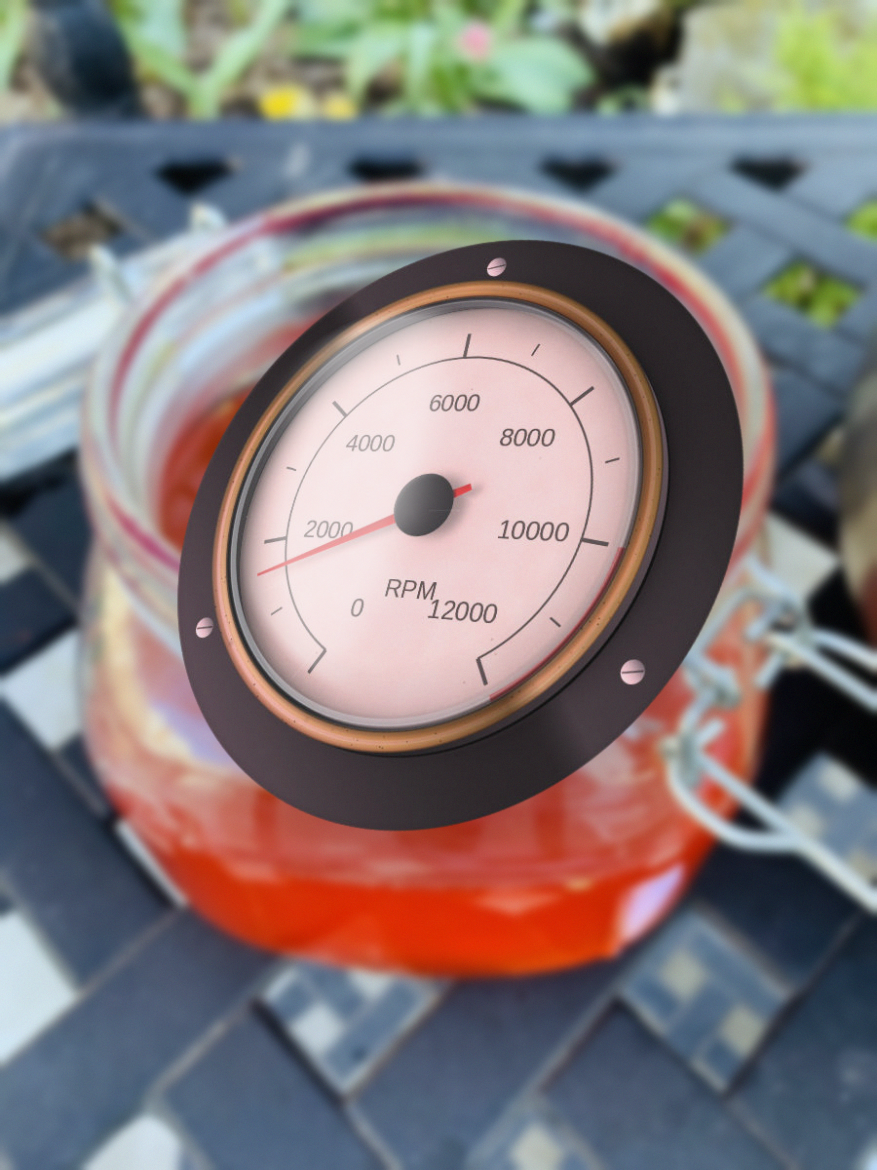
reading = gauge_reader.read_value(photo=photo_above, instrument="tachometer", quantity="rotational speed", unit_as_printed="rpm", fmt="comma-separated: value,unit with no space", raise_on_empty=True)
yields 1500,rpm
